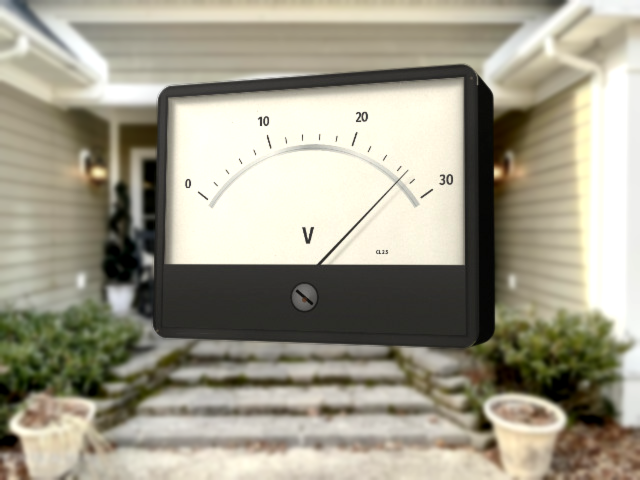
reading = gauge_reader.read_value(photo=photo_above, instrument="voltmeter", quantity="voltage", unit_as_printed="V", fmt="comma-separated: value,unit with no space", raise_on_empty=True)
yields 27,V
